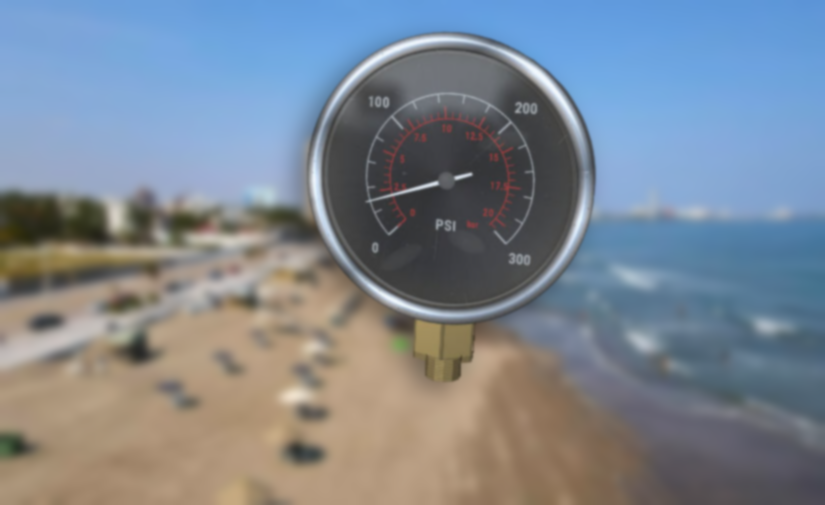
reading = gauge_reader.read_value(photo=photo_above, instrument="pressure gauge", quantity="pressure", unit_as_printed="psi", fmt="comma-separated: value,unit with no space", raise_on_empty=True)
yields 30,psi
